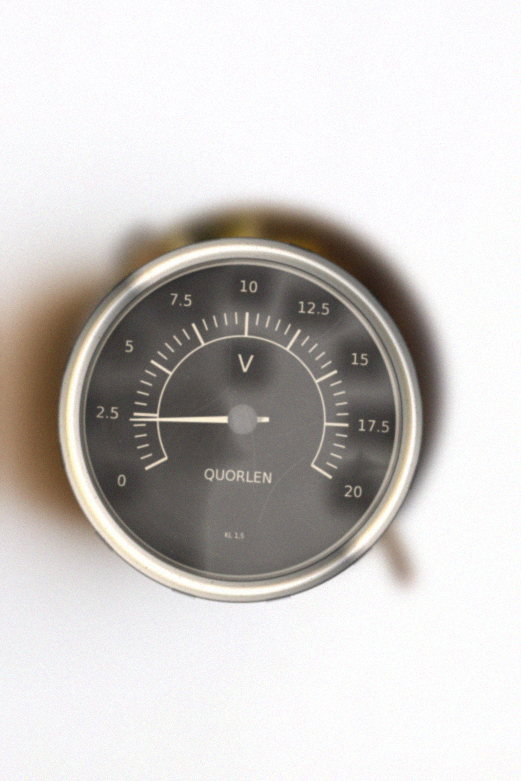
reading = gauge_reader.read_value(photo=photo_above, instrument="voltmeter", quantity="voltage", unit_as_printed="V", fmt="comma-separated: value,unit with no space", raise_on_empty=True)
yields 2.25,V
